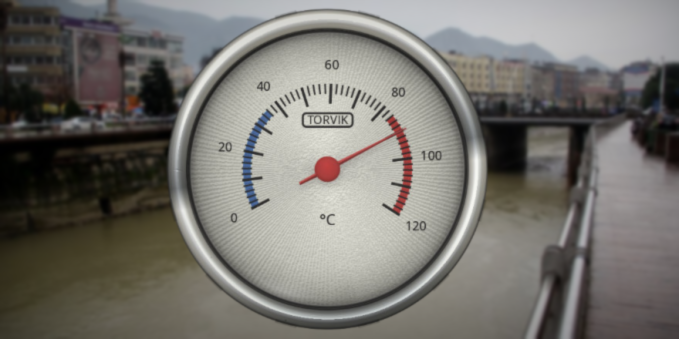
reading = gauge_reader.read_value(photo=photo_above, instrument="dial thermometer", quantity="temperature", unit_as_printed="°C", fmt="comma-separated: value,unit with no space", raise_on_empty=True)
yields 90,°C
